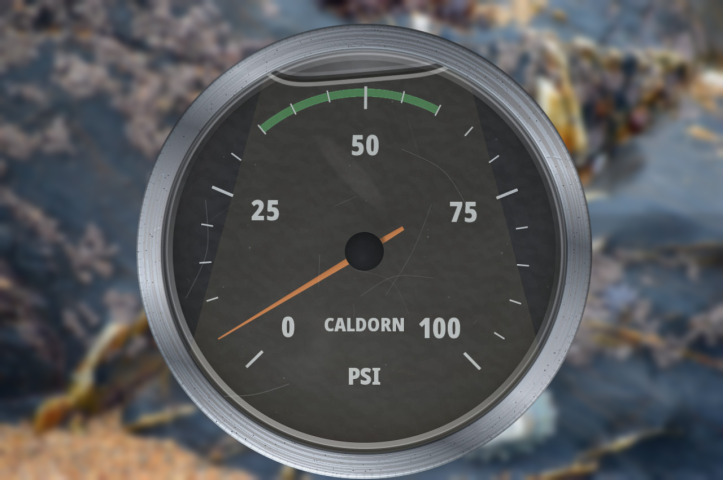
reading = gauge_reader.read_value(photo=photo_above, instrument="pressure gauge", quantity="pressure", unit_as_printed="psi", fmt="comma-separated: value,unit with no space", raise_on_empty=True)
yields 5,psi
